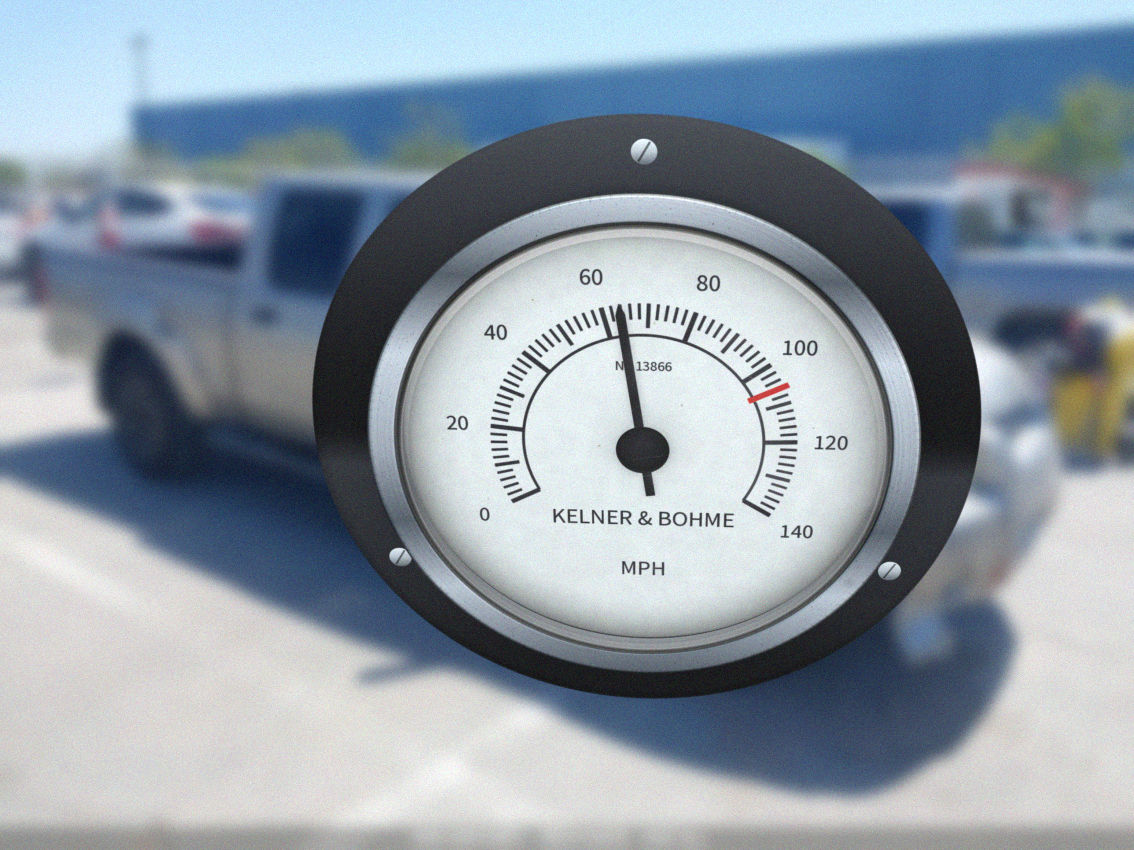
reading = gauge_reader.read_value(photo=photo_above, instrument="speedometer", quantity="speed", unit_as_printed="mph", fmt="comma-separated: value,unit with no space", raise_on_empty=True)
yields 64,mph
